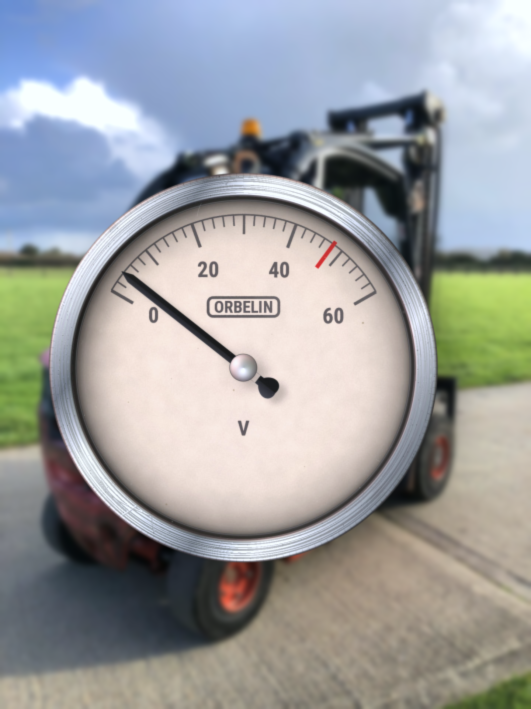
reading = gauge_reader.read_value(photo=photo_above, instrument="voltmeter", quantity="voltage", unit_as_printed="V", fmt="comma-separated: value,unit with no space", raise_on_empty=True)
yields 4,V
